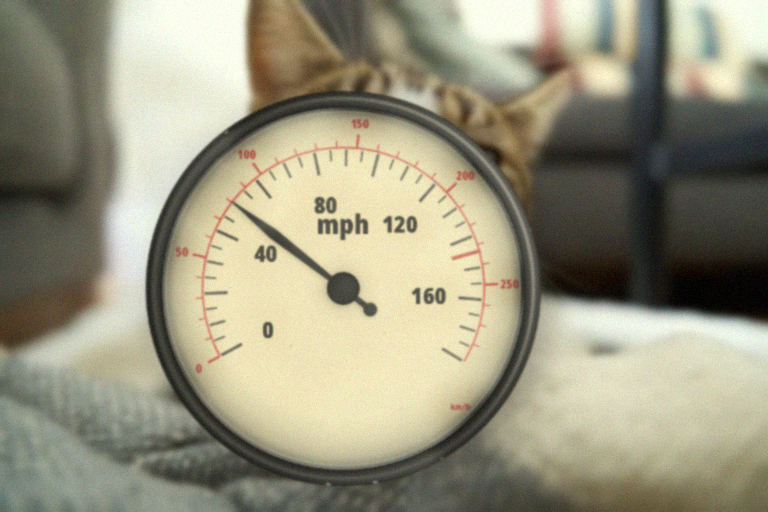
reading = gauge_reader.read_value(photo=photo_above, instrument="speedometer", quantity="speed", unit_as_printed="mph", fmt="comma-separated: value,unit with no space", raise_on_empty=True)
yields 50,mph
